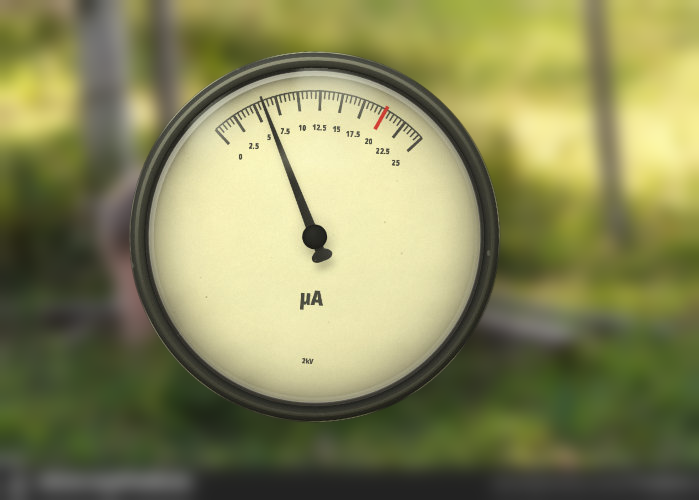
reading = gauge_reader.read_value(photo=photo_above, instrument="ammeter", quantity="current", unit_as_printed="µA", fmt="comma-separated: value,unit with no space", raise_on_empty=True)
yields 6,µA
